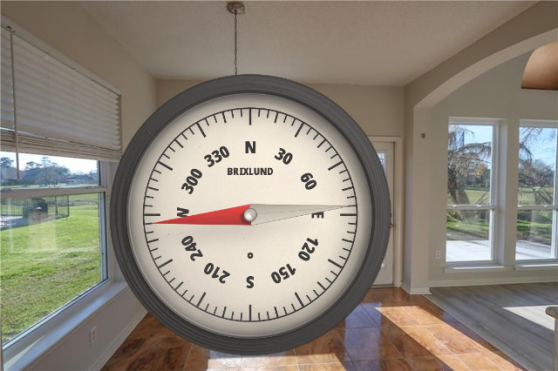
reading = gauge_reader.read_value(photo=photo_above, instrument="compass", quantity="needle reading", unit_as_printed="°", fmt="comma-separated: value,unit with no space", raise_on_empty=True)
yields 265,°
